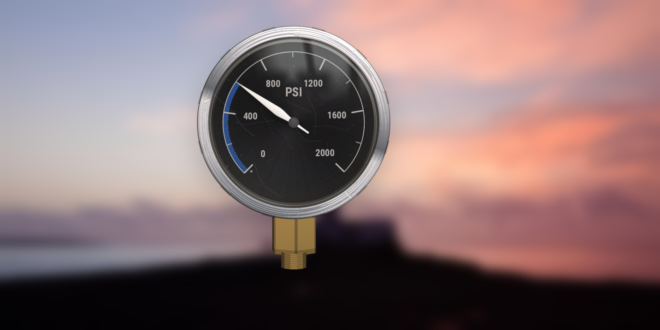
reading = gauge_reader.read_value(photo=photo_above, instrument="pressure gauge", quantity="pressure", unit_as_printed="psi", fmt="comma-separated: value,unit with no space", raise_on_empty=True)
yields 600,psi
